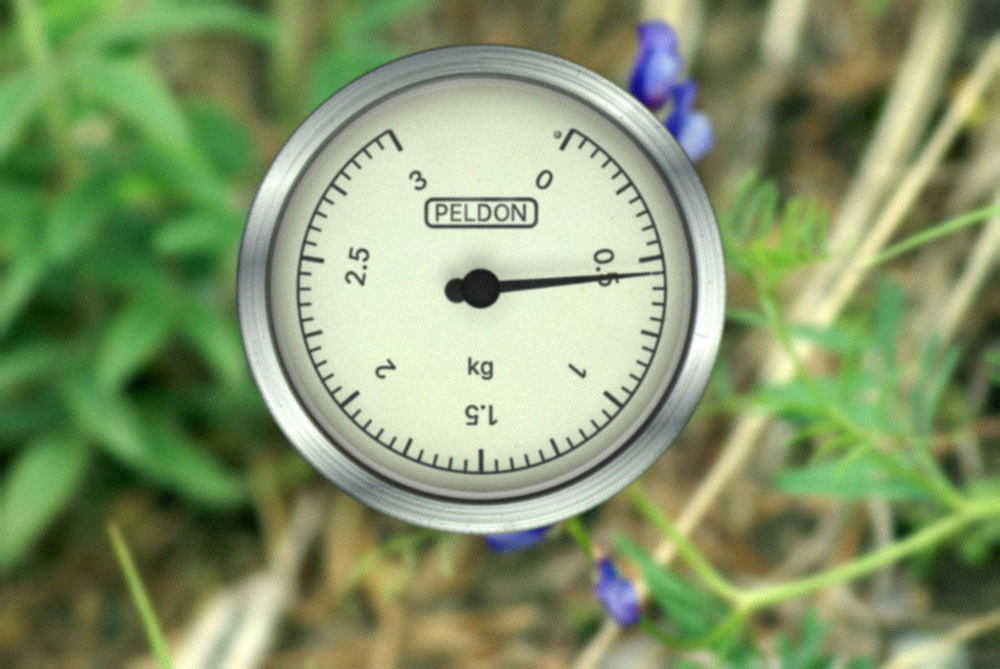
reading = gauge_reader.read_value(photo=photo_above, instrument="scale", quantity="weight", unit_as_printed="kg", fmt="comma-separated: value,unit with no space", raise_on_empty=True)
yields 0.55,kg
